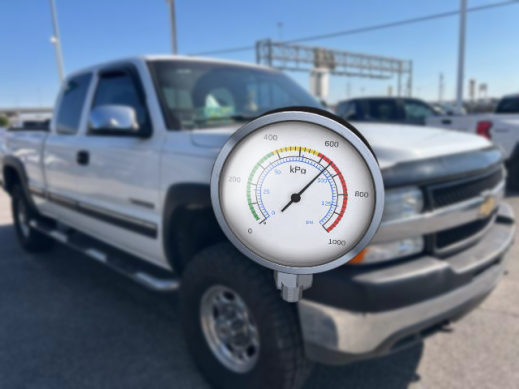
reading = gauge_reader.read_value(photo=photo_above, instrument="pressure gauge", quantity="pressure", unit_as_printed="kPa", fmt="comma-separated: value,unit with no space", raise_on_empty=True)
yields 640,kPa
